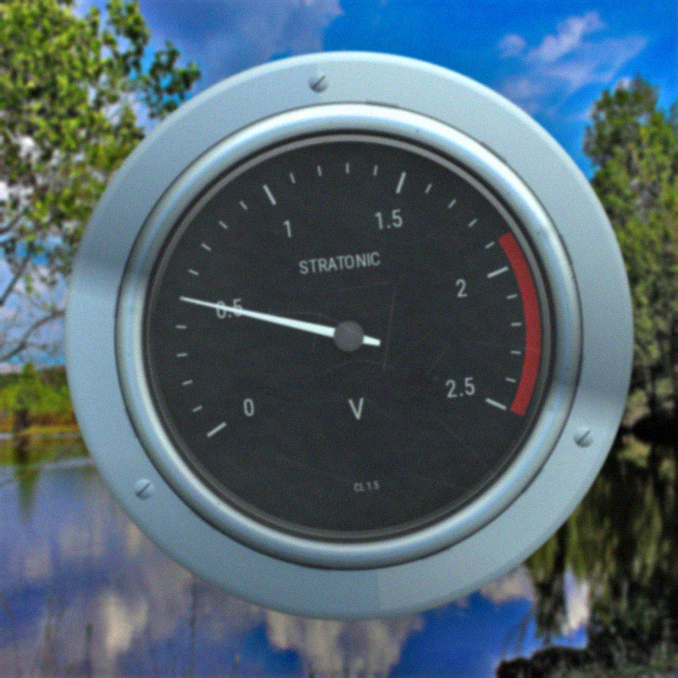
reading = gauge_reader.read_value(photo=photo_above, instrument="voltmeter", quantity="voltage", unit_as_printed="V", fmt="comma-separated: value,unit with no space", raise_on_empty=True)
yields 0.5,V
